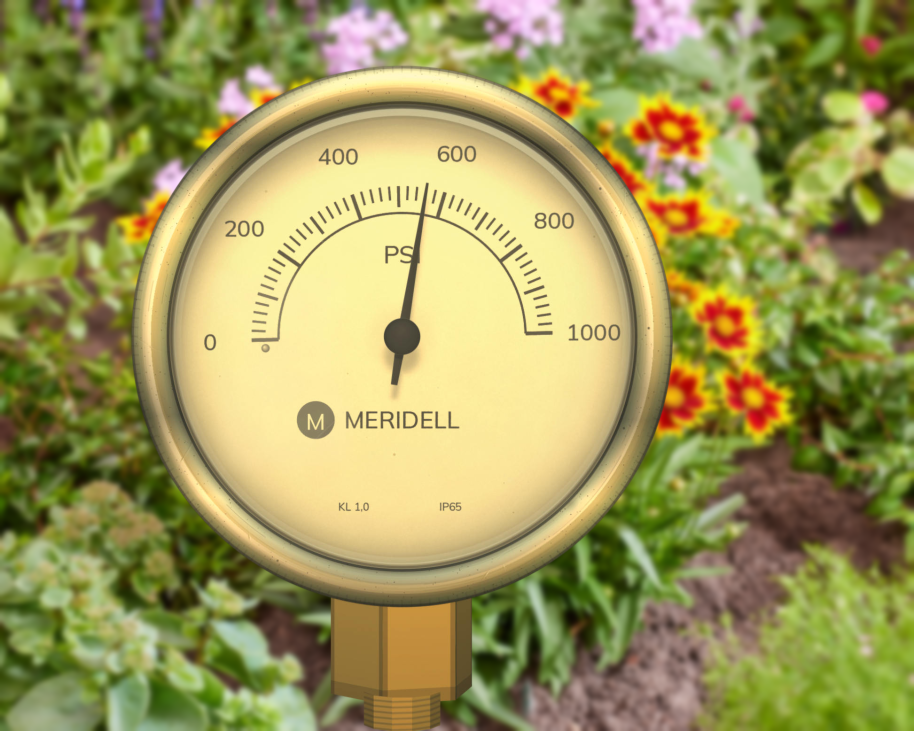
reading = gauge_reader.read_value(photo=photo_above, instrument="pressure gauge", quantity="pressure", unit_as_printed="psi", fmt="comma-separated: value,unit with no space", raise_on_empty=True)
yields 560,psi
